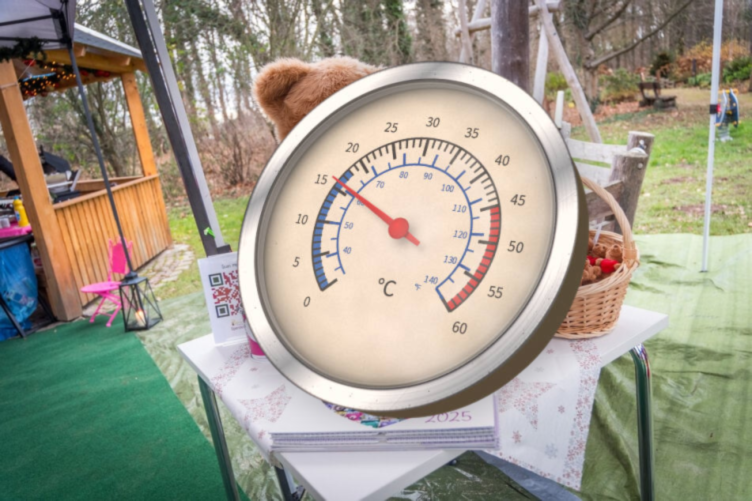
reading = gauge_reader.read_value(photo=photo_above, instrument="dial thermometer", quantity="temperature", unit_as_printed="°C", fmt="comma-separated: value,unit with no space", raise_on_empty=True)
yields 16,°C
